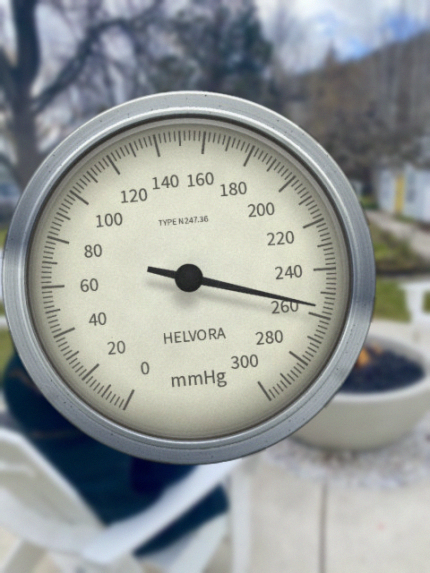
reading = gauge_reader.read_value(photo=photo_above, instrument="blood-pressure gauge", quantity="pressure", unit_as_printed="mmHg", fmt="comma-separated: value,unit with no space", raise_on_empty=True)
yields 256,mmHg
